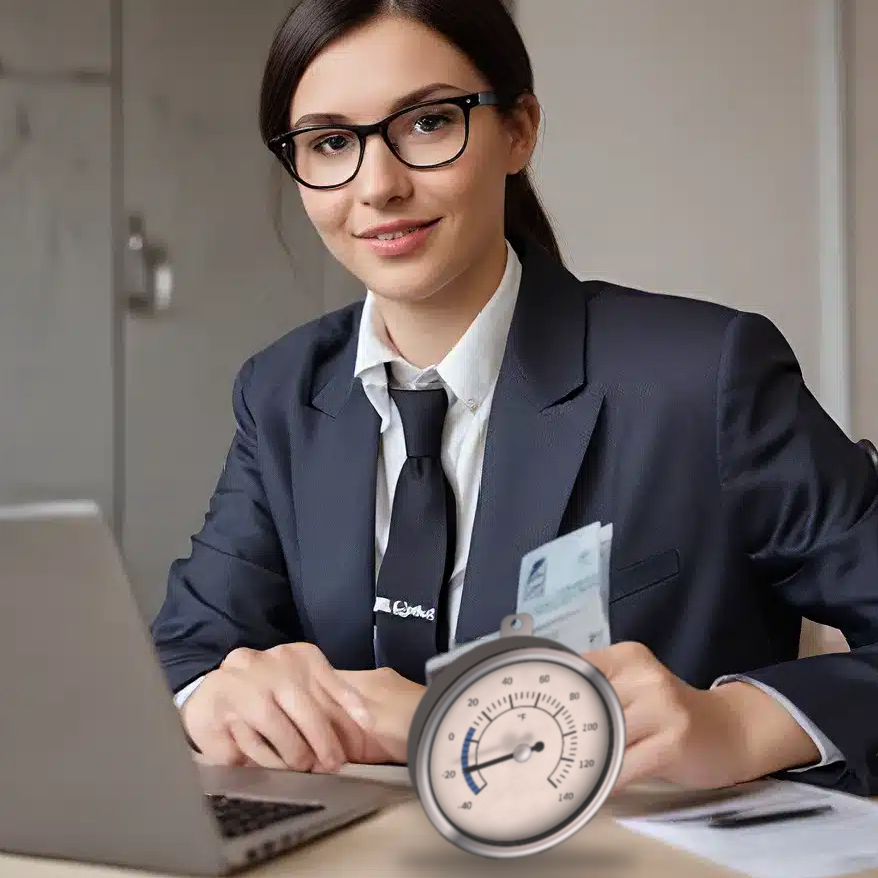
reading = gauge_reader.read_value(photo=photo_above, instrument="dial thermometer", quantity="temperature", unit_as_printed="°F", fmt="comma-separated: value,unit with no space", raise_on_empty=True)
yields -20,°F
